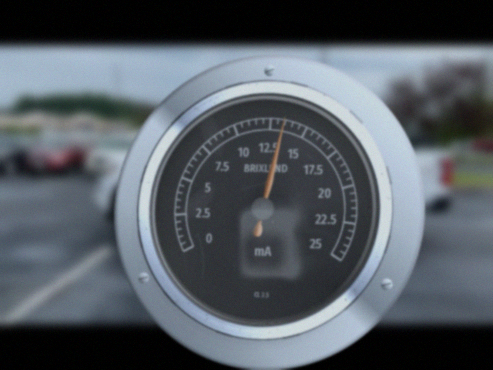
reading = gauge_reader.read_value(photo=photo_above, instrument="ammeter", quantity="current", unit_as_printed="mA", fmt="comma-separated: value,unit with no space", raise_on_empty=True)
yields 13.5,mA
